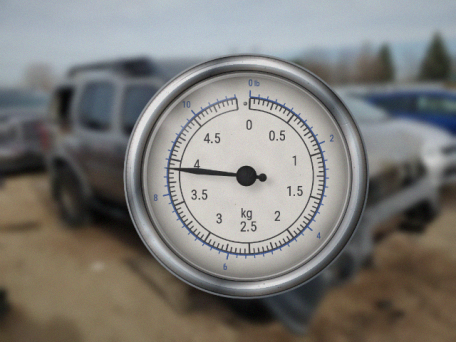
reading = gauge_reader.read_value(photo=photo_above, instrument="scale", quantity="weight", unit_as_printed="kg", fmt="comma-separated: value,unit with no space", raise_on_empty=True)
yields 3.9,kg
